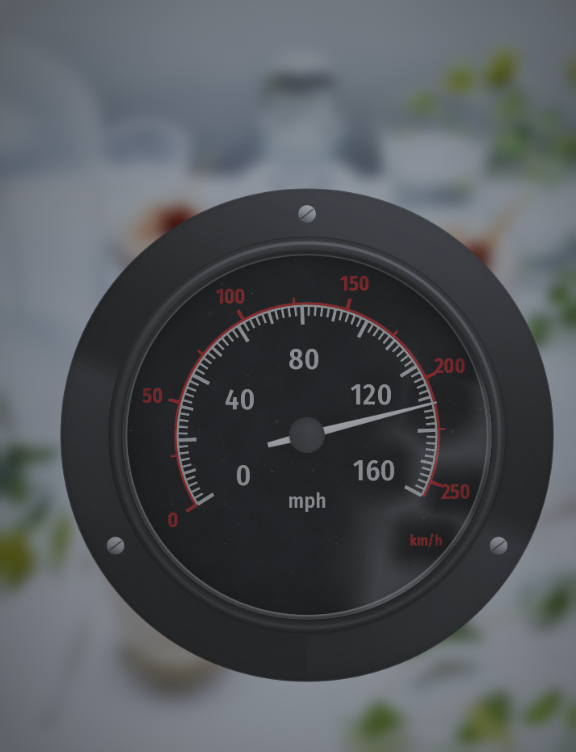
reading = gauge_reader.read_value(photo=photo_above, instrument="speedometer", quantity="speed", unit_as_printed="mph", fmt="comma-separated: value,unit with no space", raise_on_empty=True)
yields 132,mph
